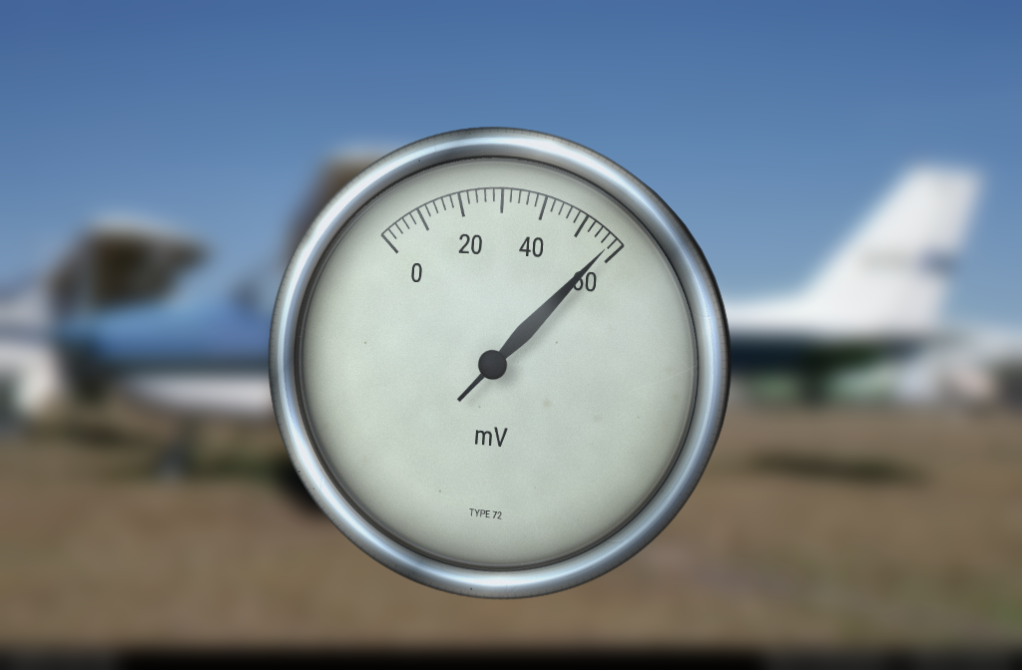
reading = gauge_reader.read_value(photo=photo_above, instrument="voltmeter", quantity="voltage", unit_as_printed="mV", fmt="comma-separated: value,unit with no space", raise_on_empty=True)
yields 58,mV
